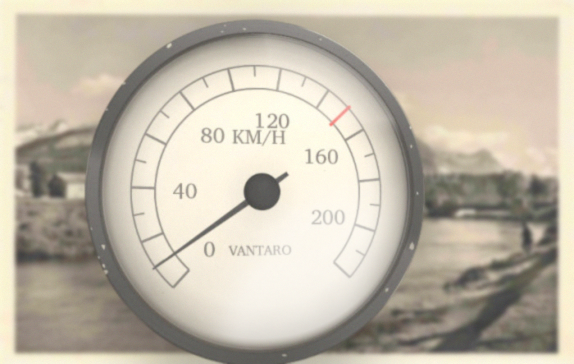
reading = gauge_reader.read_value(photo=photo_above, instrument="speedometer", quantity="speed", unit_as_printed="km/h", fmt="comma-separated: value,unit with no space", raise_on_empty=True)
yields 10,km/h
